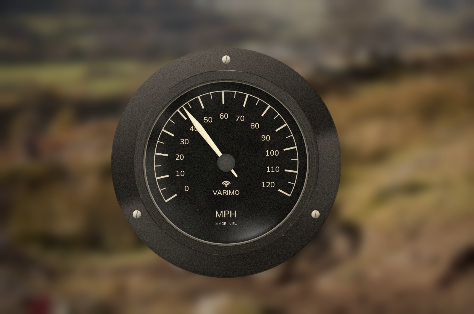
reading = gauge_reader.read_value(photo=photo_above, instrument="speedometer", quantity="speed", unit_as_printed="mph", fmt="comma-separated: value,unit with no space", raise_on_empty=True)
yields 42.5,mph
